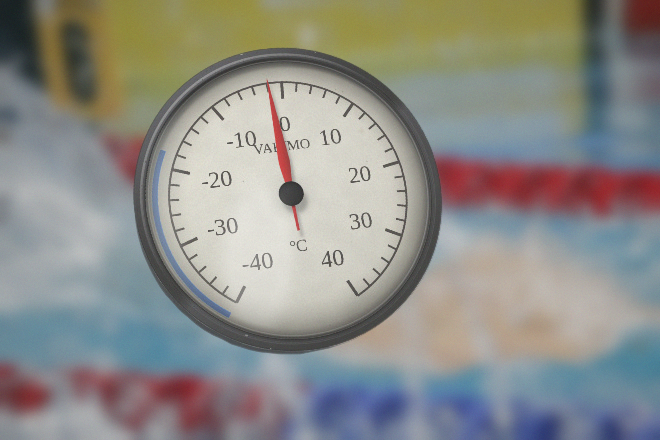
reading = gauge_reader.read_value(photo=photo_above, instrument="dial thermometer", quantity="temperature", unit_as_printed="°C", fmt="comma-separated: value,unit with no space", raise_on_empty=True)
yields -2,°C
